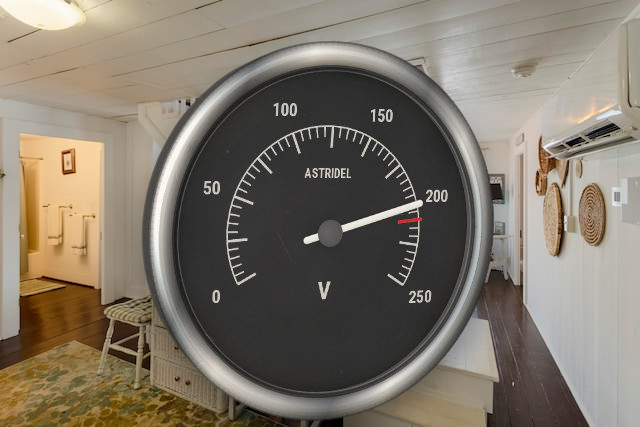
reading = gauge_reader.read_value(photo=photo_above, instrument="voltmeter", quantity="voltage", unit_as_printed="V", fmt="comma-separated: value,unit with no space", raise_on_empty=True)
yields 200,V
